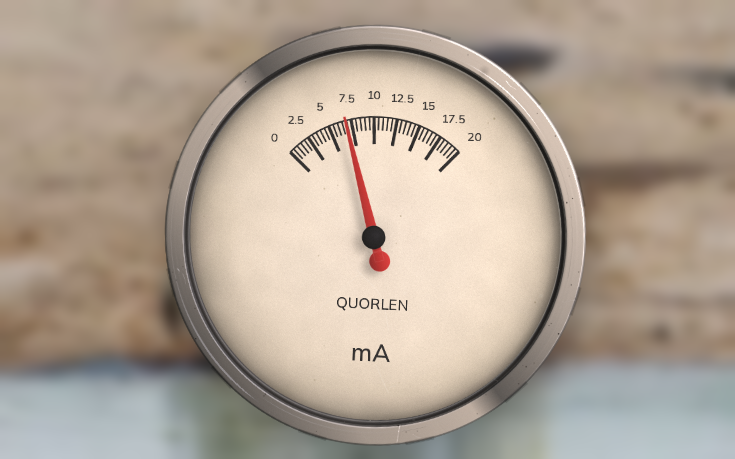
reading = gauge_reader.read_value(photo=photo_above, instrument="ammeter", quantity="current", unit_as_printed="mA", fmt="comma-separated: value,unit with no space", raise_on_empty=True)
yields 7,mA
